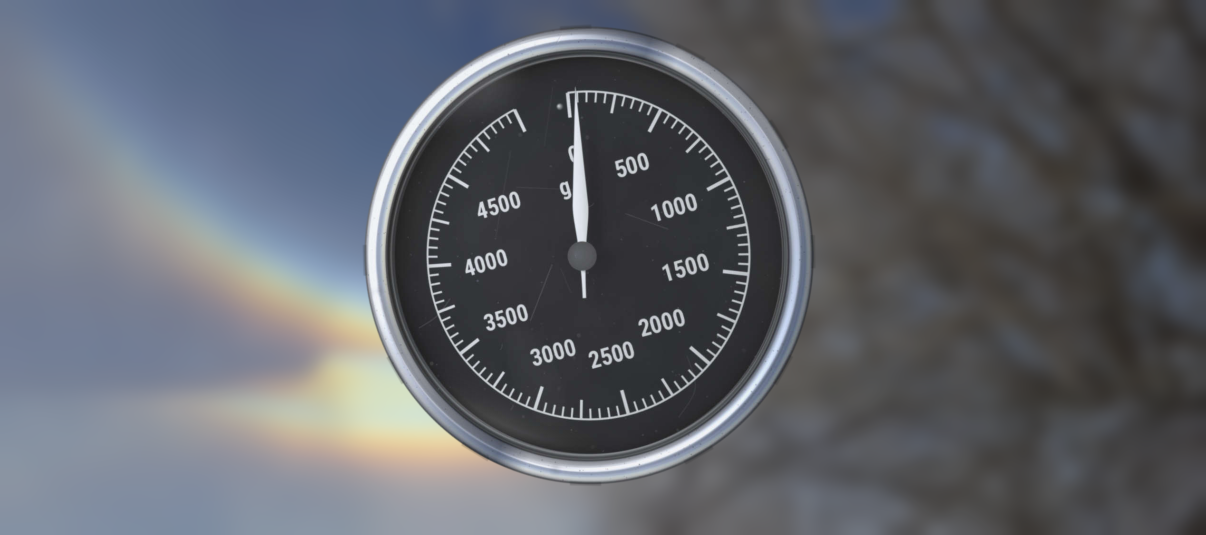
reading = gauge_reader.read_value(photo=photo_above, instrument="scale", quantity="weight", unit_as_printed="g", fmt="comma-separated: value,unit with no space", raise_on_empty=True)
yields 50,g
